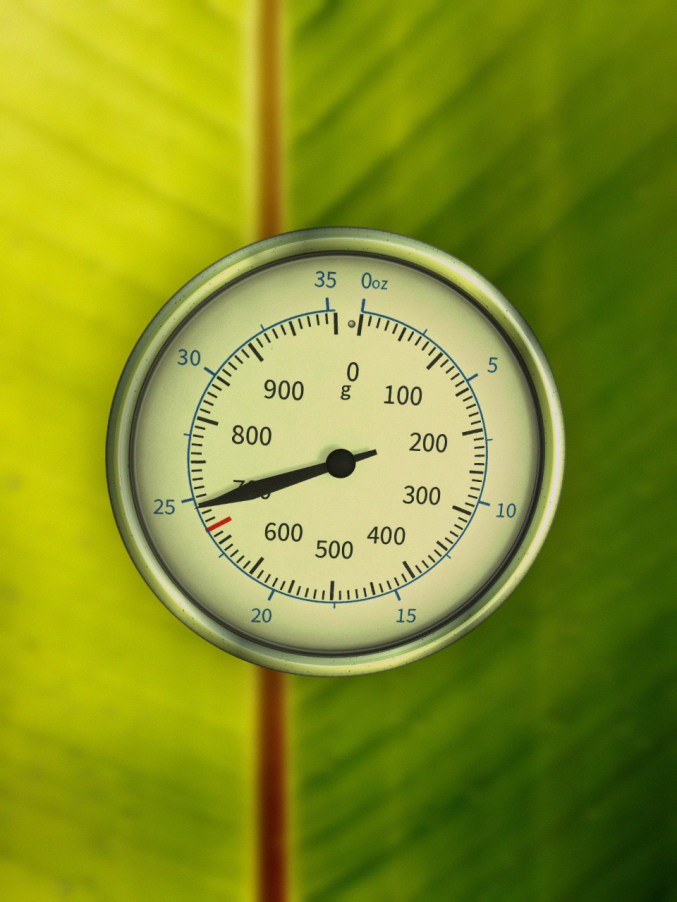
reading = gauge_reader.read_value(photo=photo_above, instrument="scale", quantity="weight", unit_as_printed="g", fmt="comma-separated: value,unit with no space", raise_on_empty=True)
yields 700,g
